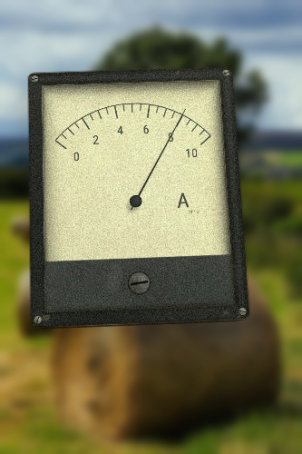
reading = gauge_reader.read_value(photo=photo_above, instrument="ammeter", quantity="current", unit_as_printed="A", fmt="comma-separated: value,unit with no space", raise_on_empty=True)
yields 8,A
